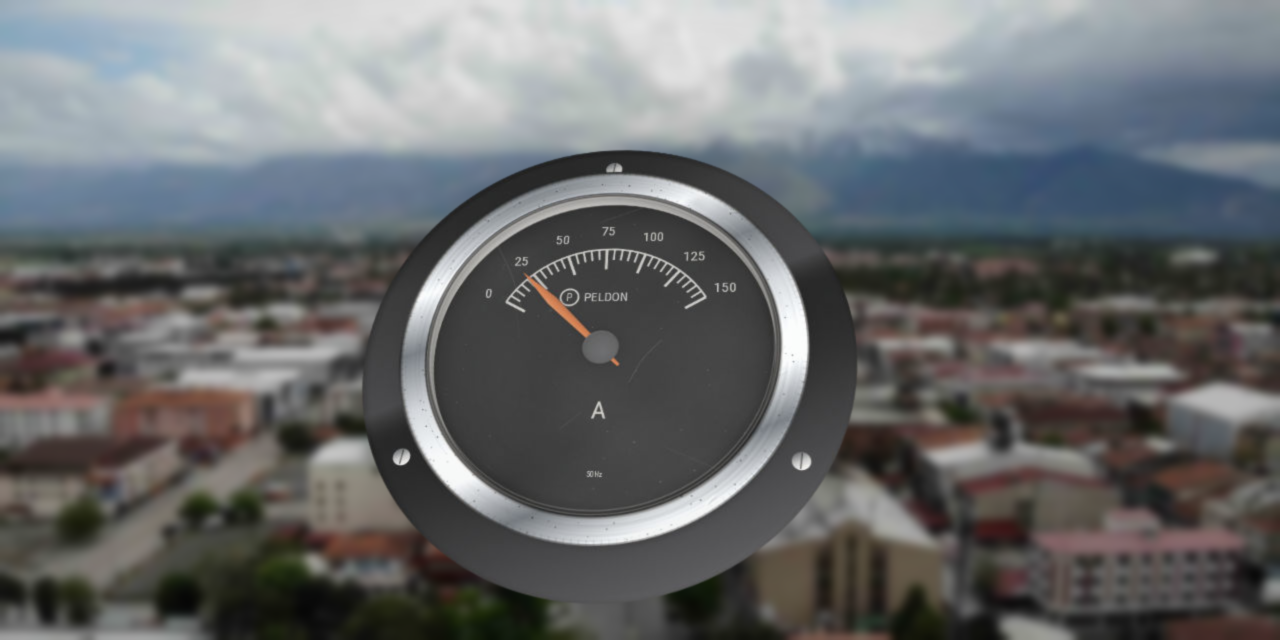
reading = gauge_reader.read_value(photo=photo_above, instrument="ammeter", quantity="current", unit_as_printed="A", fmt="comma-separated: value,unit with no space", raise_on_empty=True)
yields 20,A
